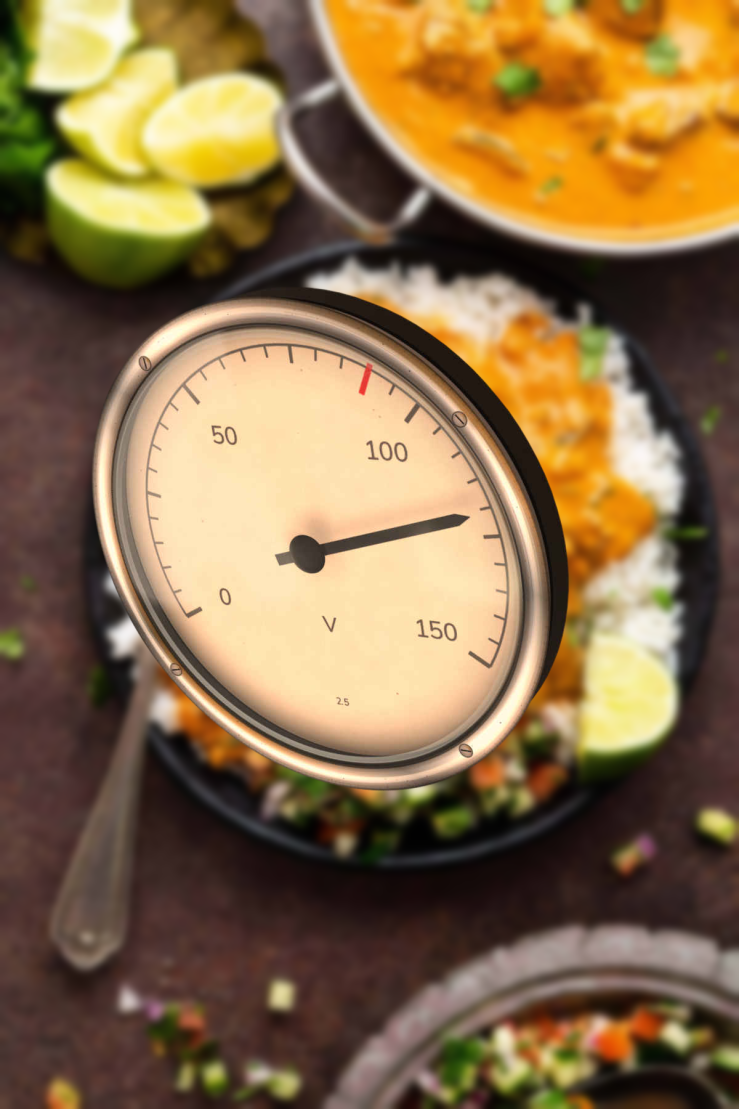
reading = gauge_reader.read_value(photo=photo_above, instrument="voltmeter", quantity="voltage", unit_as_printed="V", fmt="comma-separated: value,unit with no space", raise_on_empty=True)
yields 120,V
